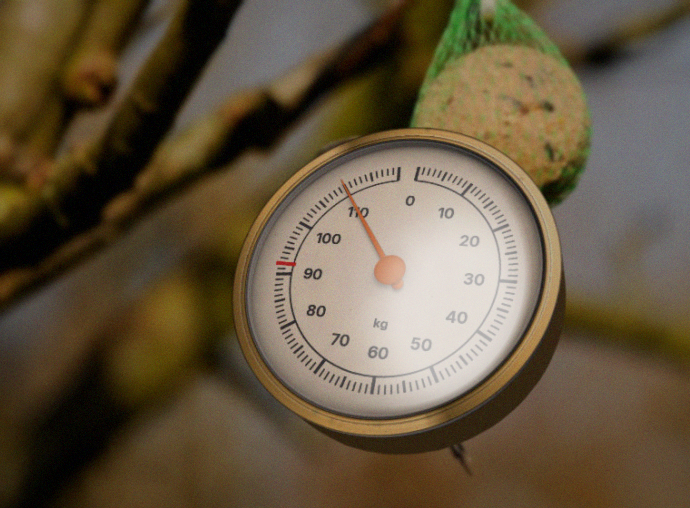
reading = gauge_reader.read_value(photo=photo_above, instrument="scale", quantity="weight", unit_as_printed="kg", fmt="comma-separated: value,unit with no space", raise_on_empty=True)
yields 110,kg
